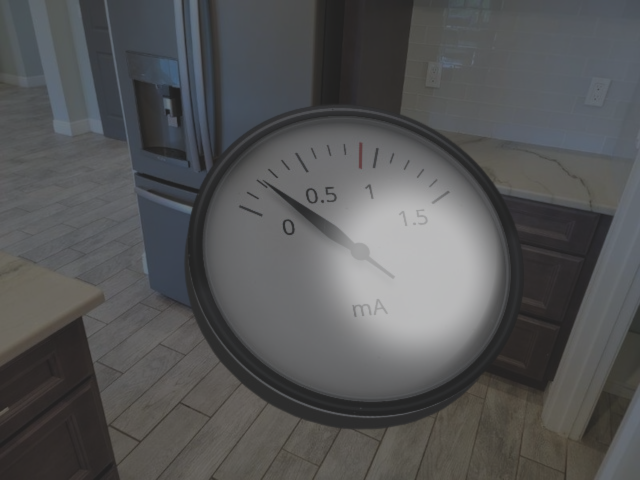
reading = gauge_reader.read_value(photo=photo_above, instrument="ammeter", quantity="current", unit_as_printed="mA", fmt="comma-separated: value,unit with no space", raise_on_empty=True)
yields 0.2,mA
